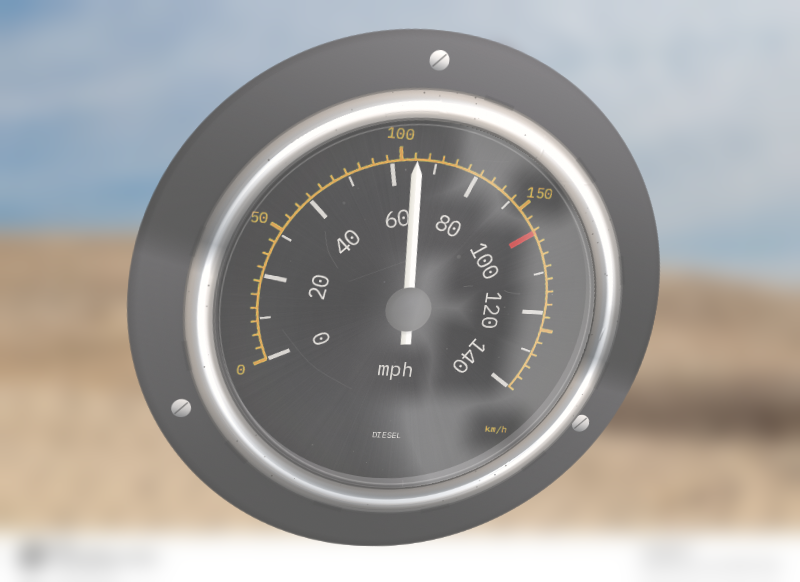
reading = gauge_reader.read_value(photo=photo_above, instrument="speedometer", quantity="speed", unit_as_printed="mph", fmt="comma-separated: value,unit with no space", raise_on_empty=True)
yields 65,mph
